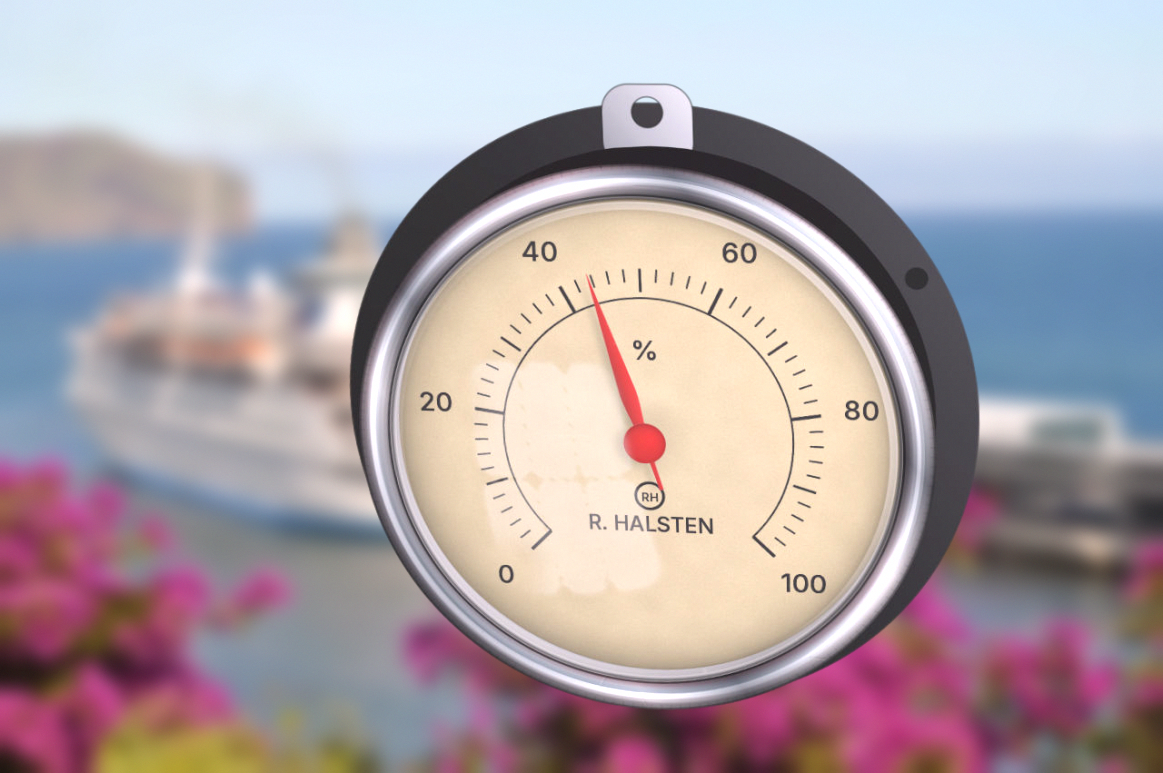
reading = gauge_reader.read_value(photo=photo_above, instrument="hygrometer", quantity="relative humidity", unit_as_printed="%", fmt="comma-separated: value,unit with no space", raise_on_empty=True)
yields 44,%
